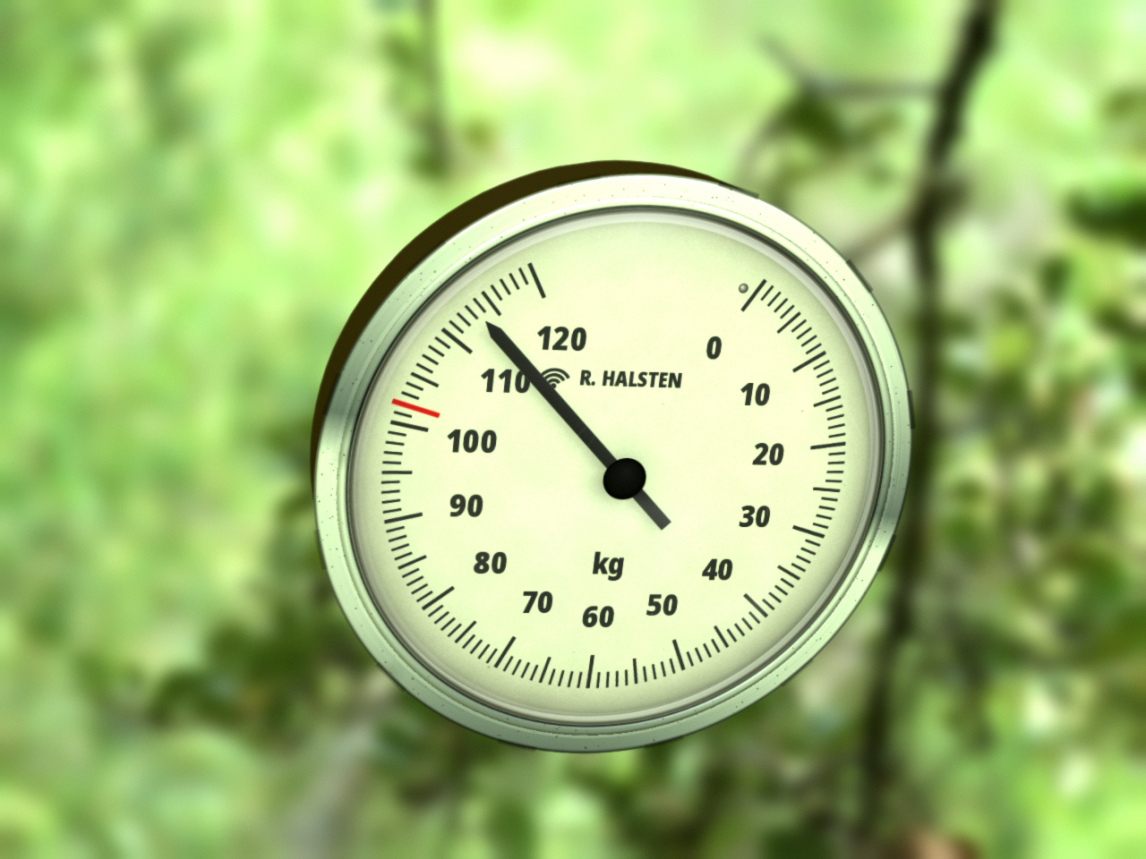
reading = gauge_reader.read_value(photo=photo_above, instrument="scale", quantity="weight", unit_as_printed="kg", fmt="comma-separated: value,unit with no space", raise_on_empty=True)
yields 113.5,kg
